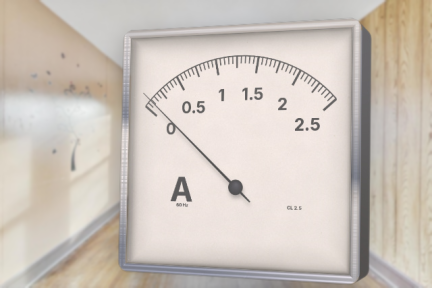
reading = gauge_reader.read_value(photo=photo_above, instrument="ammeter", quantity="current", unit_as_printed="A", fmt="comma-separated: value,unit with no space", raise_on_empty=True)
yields 0.1,A
